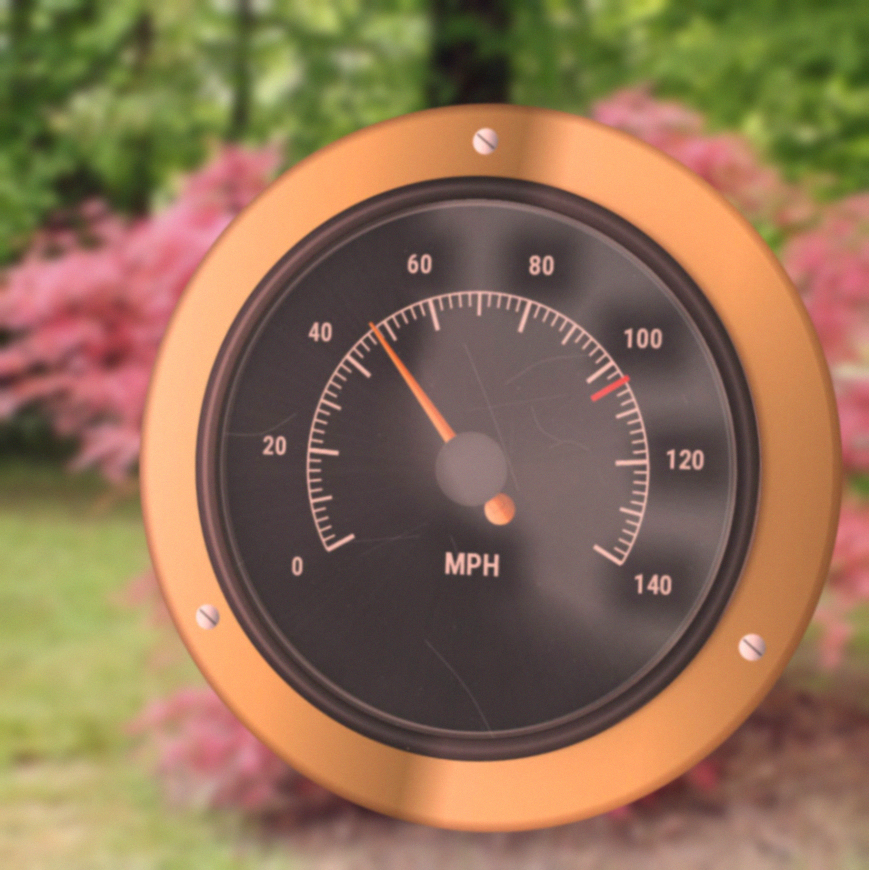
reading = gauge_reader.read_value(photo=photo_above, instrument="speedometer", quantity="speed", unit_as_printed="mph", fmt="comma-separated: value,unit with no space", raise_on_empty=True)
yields 48,mph
